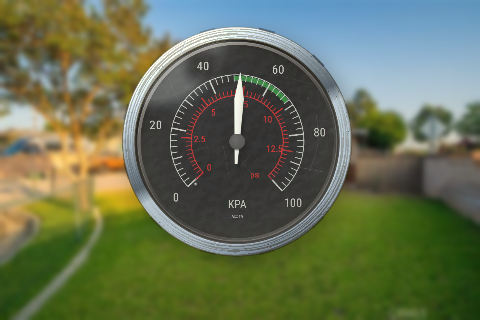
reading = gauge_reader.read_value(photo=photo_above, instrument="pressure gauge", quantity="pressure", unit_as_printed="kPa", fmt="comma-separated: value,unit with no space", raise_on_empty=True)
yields 50,kPa
